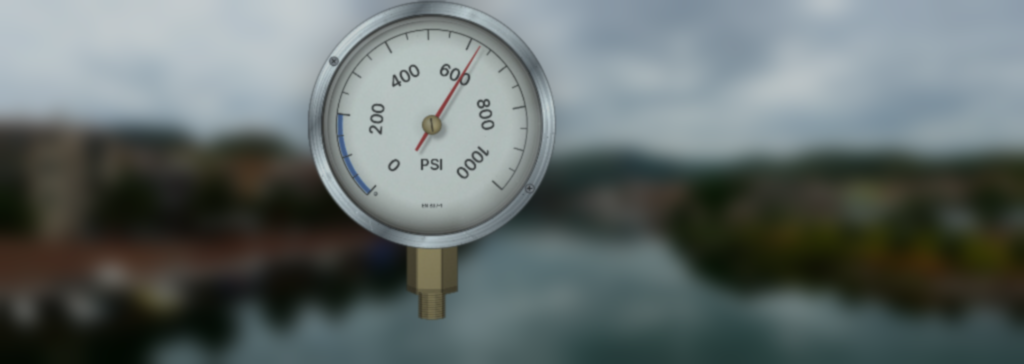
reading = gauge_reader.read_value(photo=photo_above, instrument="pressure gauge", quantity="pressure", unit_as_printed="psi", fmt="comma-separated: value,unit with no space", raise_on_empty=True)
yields 625,psi
